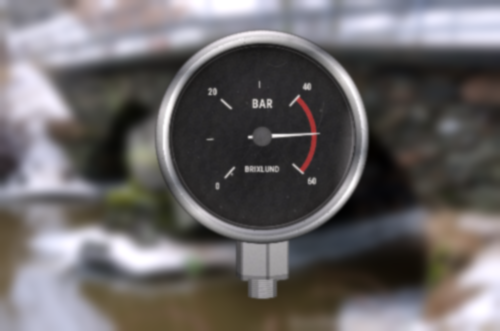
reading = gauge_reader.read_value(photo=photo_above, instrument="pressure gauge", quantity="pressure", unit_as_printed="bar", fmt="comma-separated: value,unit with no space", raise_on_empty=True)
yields 50,bar
